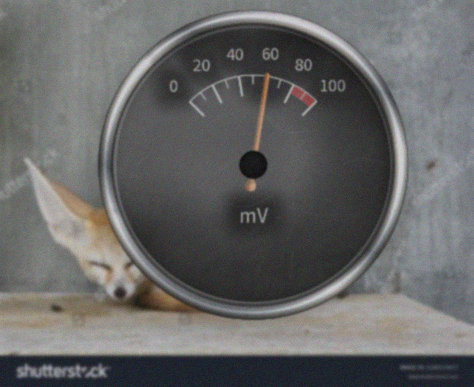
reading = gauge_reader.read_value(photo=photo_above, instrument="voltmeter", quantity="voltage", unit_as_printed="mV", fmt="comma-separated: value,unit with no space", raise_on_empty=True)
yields 60,mV
